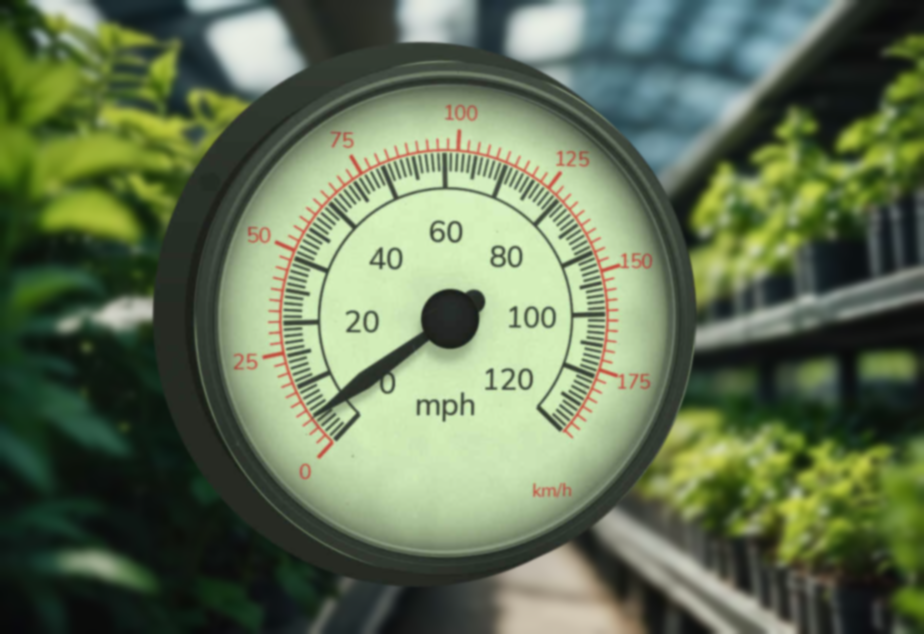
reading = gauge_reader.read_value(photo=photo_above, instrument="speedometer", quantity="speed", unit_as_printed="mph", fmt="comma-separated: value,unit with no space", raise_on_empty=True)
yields 5,mph
